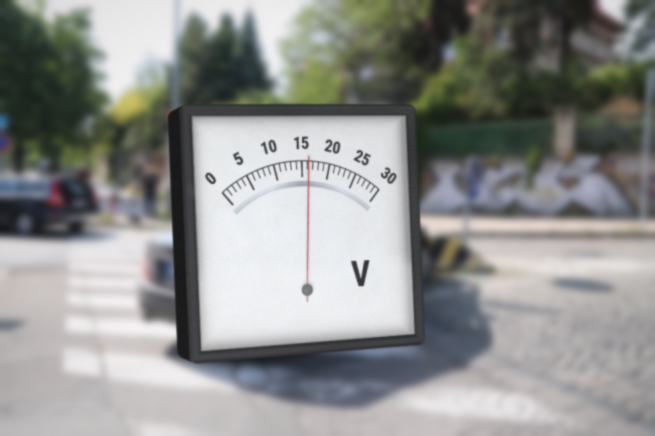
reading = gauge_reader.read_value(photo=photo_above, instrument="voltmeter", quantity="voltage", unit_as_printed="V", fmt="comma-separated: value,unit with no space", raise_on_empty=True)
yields 16,V
